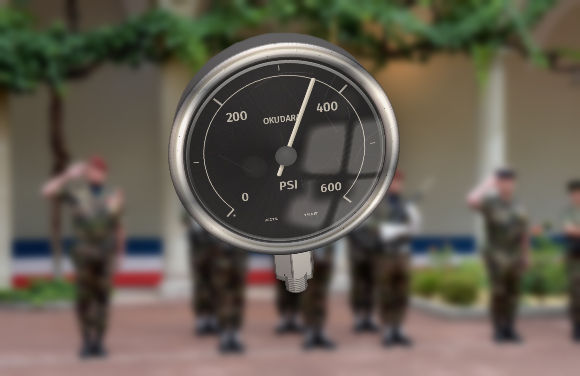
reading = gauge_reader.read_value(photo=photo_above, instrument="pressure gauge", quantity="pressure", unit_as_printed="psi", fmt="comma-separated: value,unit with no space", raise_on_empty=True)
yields 350,psi
